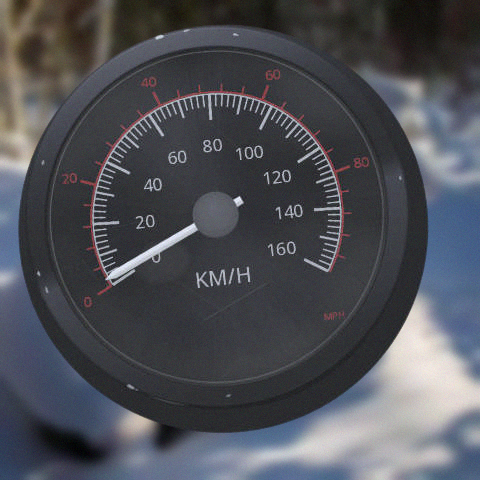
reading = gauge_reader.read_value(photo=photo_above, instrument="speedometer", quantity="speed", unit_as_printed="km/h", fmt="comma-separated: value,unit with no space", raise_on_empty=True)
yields 2,km/h
